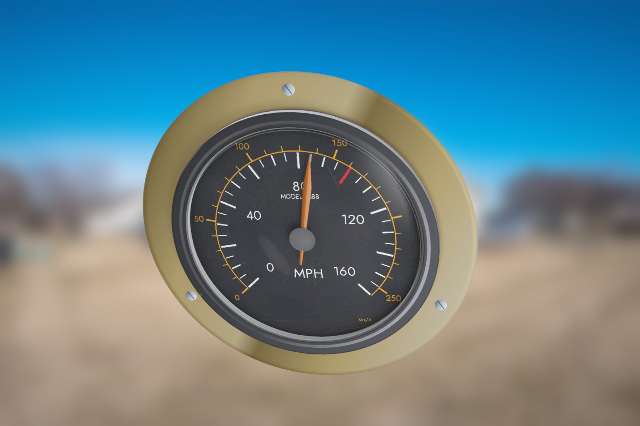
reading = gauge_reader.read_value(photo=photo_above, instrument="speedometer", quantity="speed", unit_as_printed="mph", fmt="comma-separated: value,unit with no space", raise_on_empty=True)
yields 85,mph
